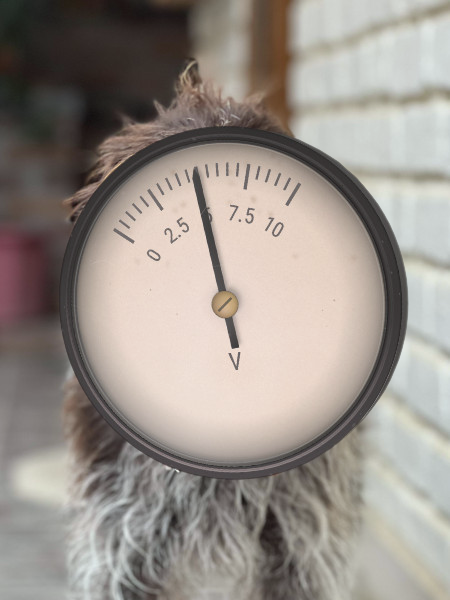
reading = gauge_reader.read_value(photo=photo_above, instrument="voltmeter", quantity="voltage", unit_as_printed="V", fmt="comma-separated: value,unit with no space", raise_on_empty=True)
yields 5,V
